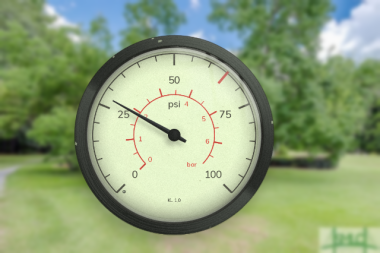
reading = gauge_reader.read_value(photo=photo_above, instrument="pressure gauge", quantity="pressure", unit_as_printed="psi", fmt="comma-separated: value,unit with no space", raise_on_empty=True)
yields 27.5,psi
